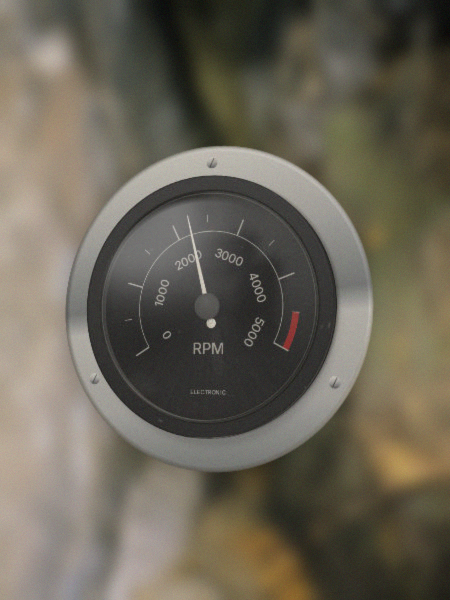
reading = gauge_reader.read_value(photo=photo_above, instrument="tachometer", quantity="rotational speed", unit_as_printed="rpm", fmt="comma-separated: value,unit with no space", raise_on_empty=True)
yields 2250,rpm
